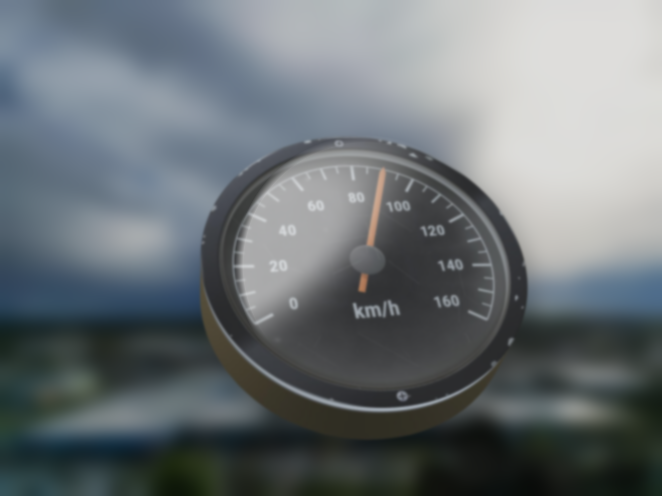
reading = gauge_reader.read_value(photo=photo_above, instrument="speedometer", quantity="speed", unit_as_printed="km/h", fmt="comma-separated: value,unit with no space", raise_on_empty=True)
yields 90,km/h
